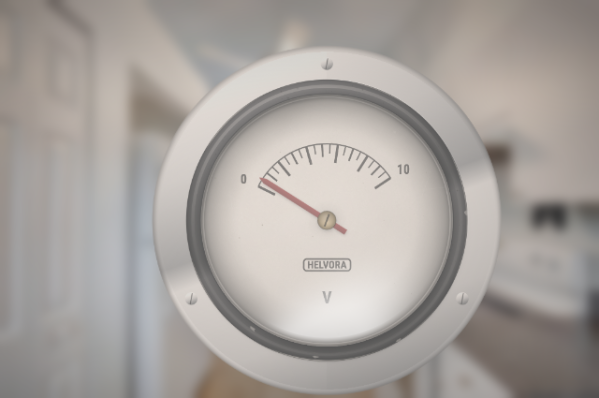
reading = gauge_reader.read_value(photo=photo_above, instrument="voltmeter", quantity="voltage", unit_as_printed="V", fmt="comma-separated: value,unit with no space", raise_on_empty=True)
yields 0.5,V
